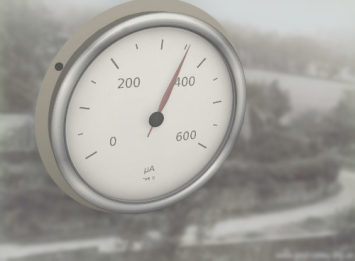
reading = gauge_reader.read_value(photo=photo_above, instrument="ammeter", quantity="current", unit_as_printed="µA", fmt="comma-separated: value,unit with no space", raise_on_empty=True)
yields 350,µA
